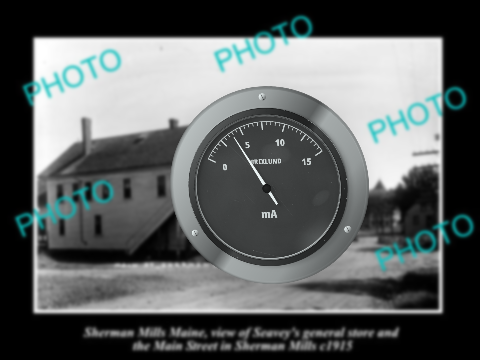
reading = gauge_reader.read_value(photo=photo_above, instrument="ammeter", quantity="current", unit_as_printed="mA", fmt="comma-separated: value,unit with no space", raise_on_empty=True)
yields 4,mA
